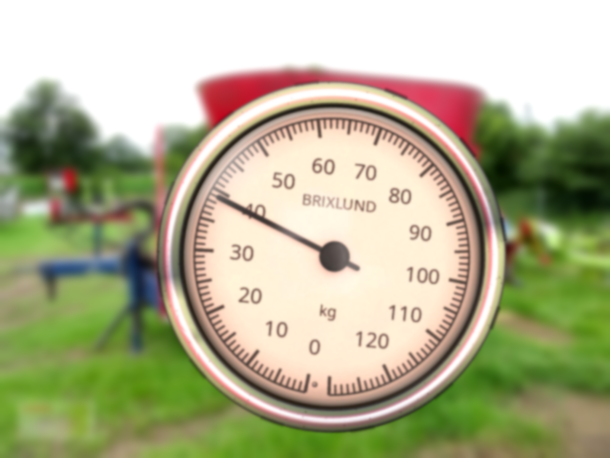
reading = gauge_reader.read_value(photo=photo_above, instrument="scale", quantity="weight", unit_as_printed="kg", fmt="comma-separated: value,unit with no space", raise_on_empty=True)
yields 39,kg
